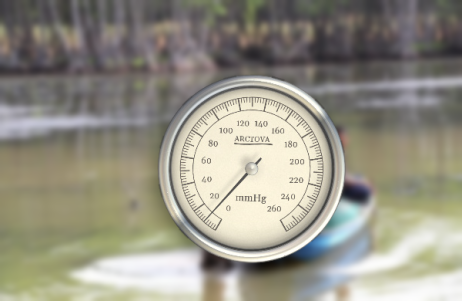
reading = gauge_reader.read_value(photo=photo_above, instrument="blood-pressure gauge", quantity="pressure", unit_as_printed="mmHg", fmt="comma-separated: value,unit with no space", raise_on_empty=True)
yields 10,mmHg
